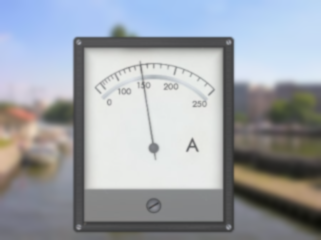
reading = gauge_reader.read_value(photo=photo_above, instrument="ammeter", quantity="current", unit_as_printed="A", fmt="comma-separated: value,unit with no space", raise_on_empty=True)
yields 150,A
